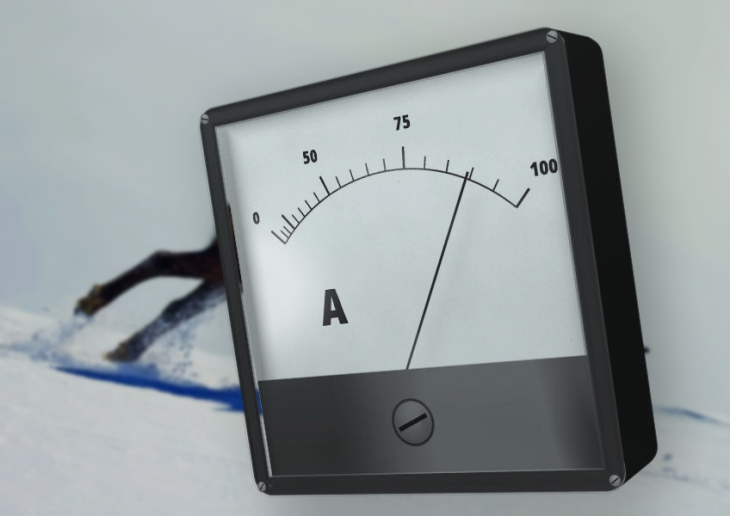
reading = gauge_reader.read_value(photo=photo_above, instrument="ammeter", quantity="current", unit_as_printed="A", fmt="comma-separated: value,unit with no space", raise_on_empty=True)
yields 90,A
